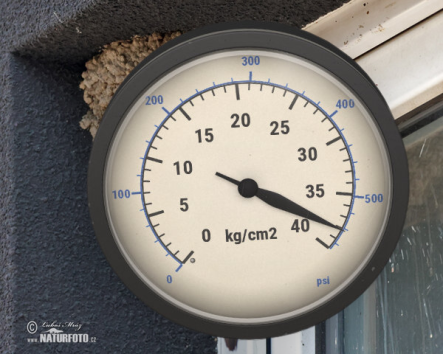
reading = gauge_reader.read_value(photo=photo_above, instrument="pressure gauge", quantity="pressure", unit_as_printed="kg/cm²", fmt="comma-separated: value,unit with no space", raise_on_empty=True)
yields 38,kg/cm²
